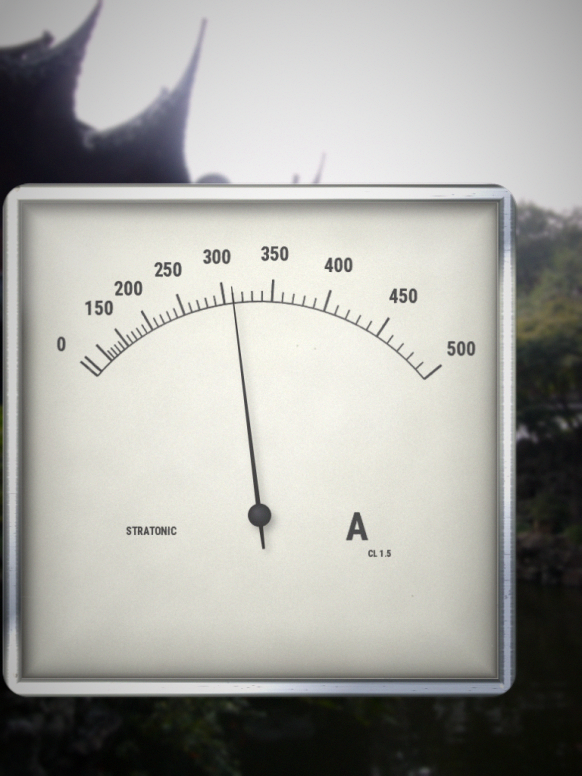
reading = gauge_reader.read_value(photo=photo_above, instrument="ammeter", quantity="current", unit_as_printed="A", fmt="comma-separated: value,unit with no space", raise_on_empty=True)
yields 310,A
